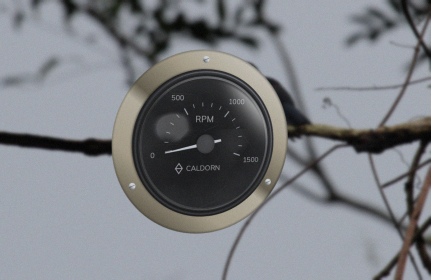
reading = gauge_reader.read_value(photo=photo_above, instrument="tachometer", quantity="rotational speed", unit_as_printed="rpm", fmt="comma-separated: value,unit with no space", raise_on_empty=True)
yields 0,rpm
